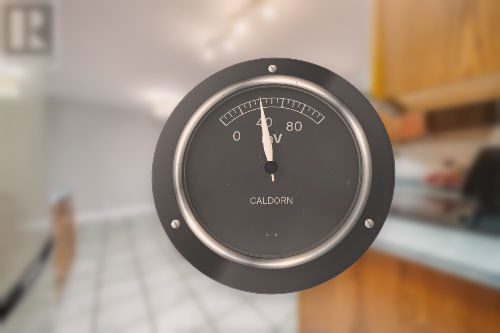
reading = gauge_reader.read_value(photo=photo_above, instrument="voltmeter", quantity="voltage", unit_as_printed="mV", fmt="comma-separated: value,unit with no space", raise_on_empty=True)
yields 40,mV
